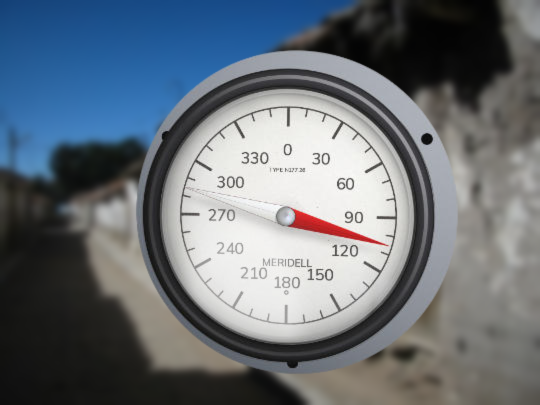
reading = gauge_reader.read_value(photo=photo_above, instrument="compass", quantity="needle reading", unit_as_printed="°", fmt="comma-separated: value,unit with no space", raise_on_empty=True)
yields 105,°
